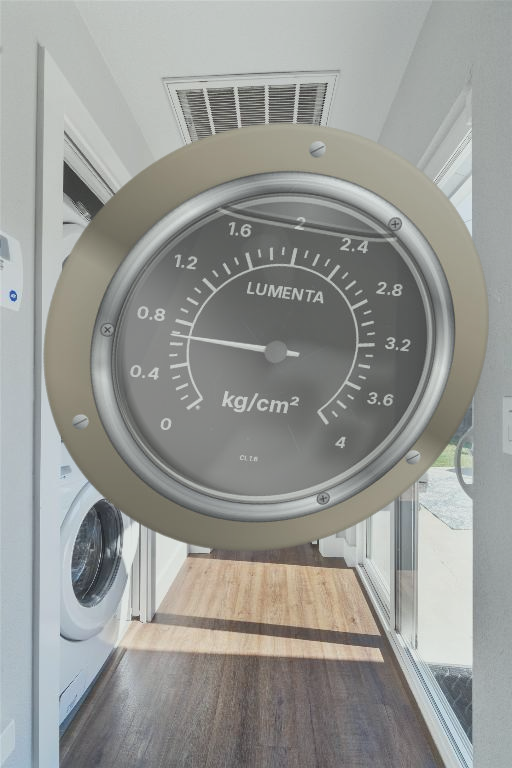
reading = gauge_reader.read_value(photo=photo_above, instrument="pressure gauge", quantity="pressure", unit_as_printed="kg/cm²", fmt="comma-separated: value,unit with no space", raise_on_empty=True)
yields 0.7,kg/cm²
